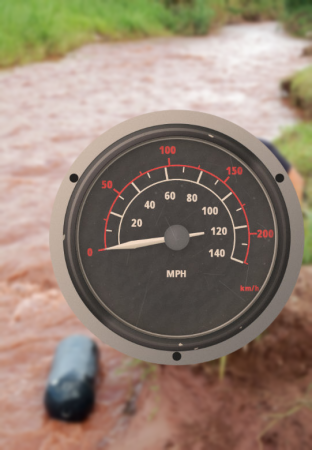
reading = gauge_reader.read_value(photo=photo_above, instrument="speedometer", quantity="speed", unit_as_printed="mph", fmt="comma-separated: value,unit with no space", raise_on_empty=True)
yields 0,mph
